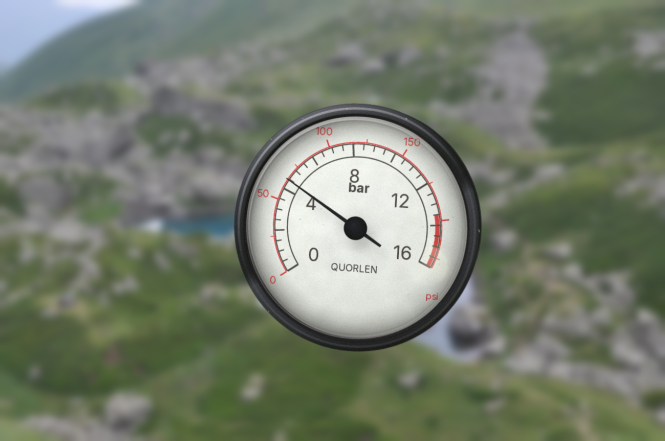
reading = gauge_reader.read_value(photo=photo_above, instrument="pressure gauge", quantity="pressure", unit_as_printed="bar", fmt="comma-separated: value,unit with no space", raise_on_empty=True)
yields 4.5,bar
